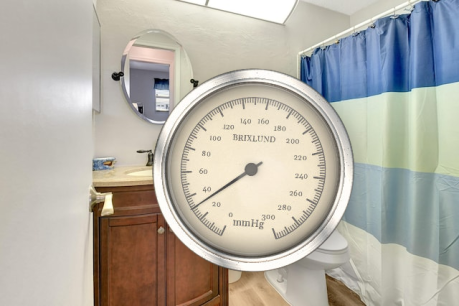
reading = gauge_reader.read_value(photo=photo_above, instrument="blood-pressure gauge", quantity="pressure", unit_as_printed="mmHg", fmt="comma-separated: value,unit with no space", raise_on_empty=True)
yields 30,mmHg
